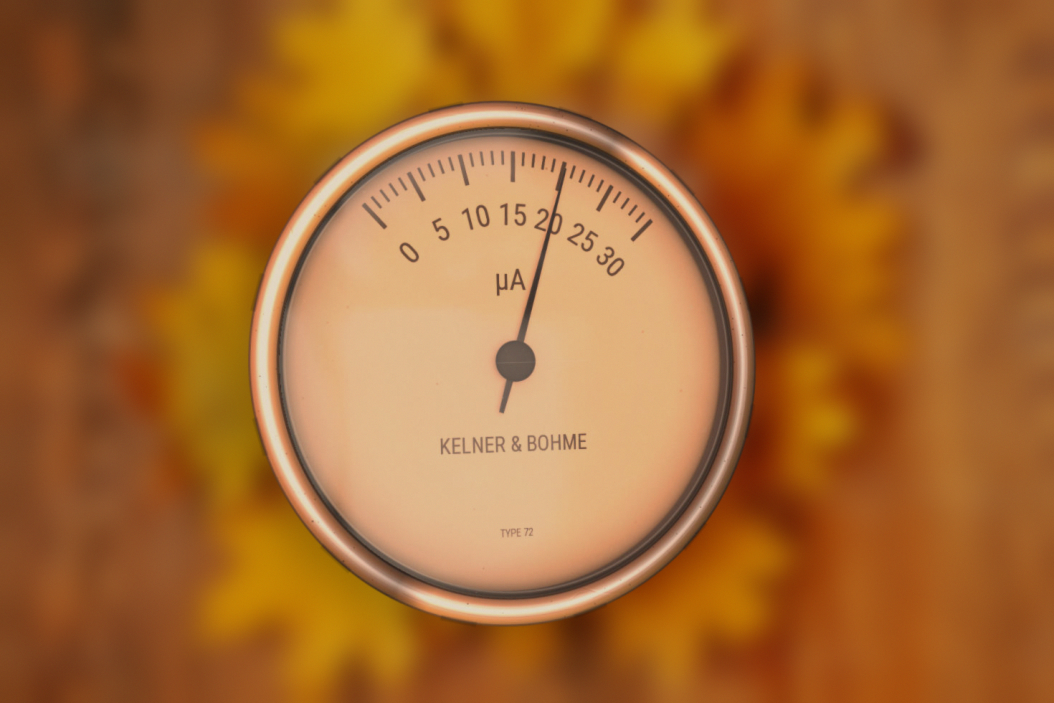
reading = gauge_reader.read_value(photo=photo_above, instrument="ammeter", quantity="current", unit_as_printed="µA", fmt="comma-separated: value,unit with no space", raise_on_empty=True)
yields 20,µA
